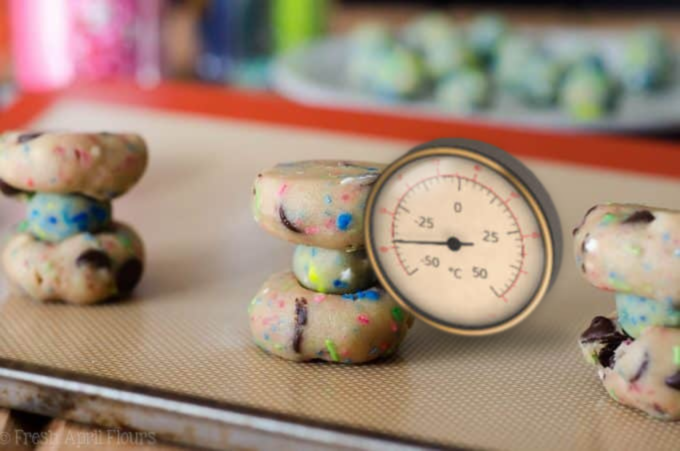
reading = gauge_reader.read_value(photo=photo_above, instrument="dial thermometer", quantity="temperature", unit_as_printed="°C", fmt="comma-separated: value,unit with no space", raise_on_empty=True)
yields -37.5,°C
